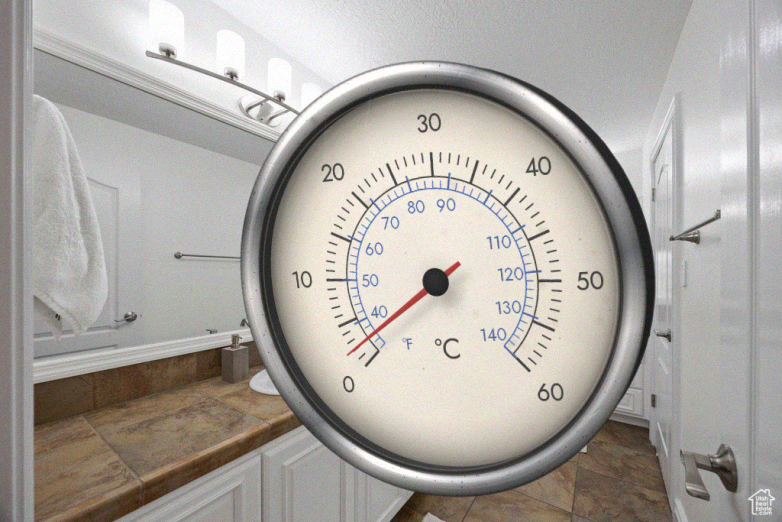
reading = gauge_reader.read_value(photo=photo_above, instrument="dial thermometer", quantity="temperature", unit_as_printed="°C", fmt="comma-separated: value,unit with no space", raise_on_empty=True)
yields 2,°C
